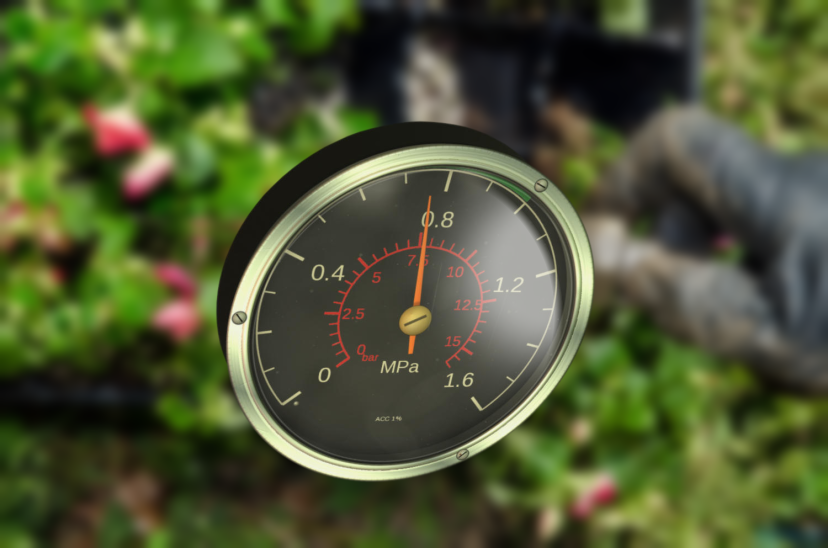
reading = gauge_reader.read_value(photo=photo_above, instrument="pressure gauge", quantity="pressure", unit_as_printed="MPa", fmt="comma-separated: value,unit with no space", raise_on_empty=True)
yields 0.75,MPa
